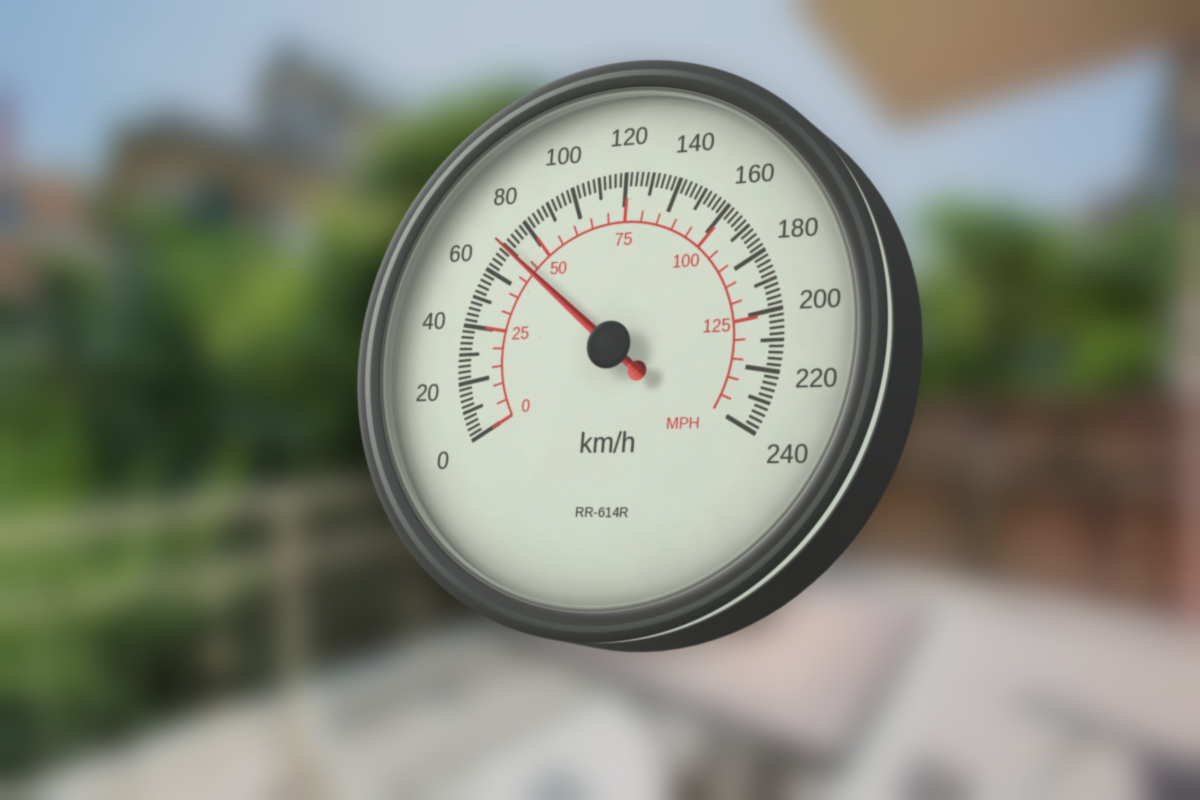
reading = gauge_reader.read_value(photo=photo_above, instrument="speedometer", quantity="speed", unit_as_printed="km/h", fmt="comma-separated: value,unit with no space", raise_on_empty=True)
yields 70,km/h
